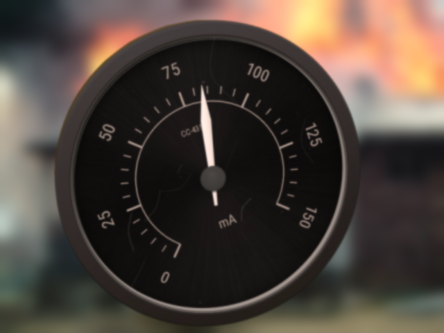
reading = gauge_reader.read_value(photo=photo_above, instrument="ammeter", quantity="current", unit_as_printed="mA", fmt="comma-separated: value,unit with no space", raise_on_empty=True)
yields 82.5,mA
